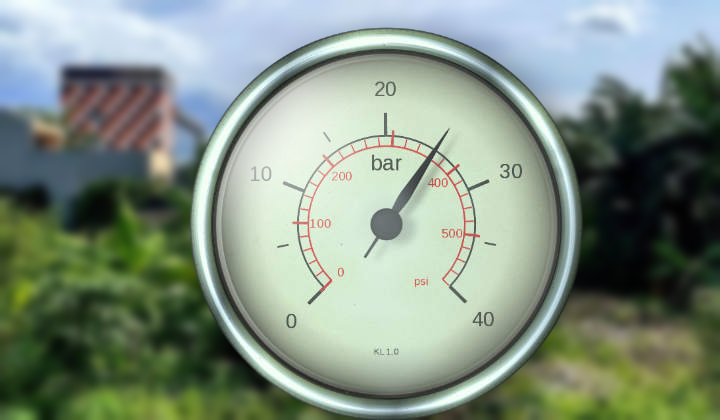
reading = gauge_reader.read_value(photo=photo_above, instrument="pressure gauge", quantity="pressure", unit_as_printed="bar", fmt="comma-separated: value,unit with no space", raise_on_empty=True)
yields 25,bar
